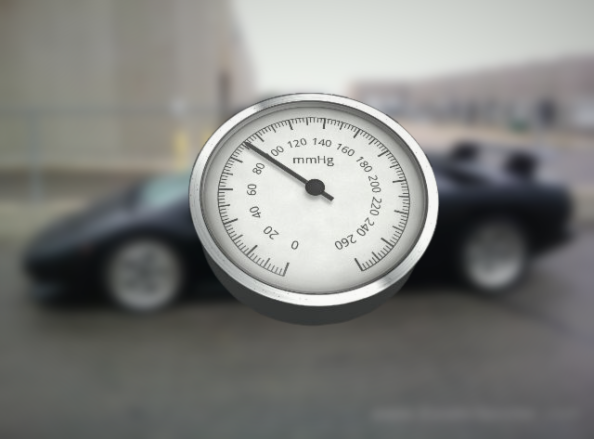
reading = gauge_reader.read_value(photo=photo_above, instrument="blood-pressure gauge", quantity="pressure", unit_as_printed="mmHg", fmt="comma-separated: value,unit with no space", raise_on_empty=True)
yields 90,mmHg
